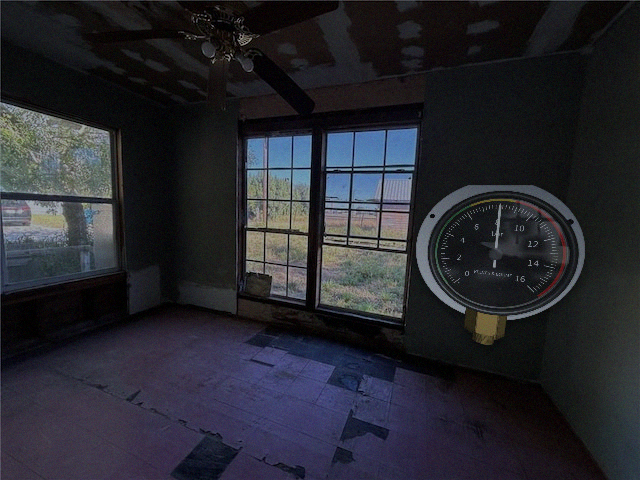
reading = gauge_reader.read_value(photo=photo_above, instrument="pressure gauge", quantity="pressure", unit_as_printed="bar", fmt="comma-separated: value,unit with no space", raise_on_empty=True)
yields 8,bar
